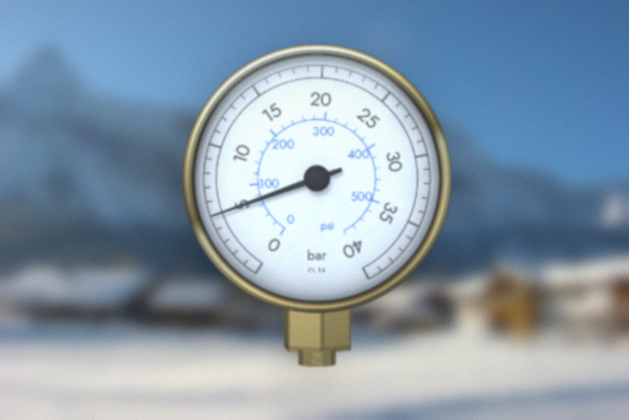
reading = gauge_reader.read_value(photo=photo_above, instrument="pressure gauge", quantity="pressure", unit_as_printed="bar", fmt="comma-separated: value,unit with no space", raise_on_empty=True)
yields 5,bar
